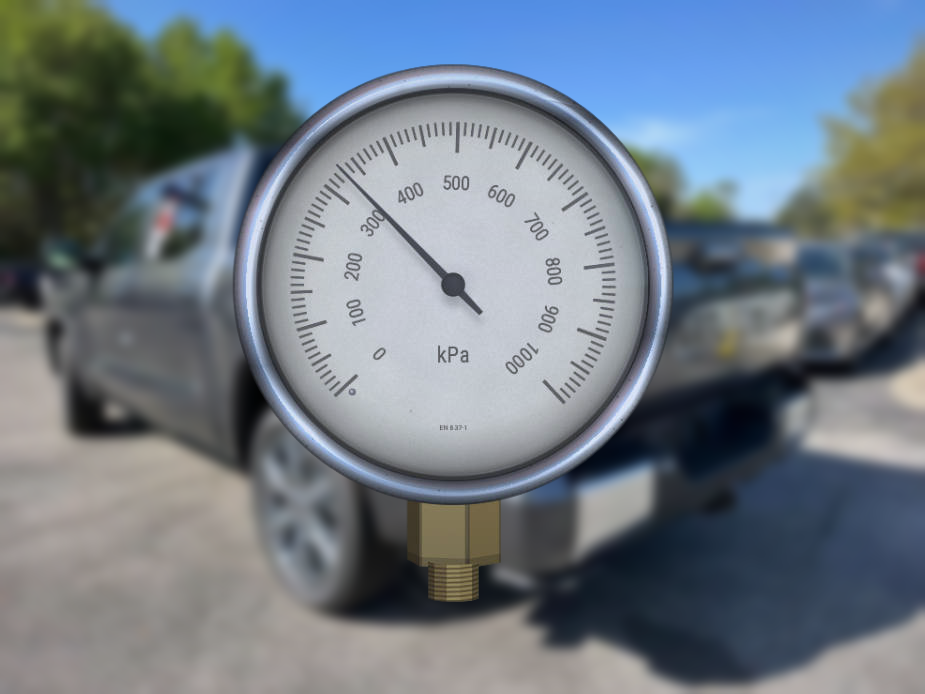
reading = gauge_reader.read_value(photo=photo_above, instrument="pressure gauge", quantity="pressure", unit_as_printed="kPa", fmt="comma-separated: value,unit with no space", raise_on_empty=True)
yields 330,kPa
